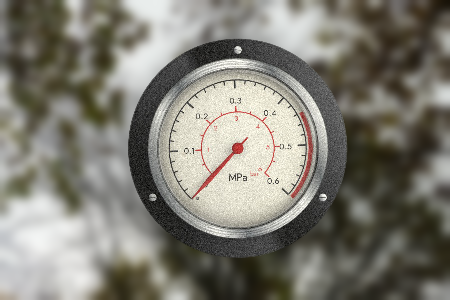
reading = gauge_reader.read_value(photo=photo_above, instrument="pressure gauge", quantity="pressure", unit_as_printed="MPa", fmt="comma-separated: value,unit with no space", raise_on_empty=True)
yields 0,MPa
